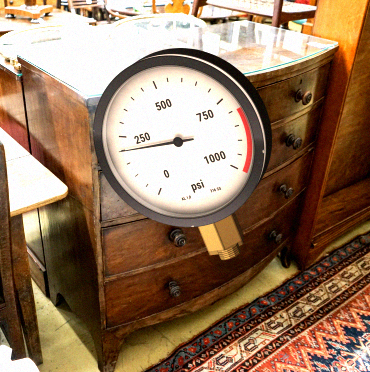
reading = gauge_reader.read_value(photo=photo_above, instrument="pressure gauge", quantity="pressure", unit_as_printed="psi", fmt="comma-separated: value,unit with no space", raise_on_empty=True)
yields 200,psi
